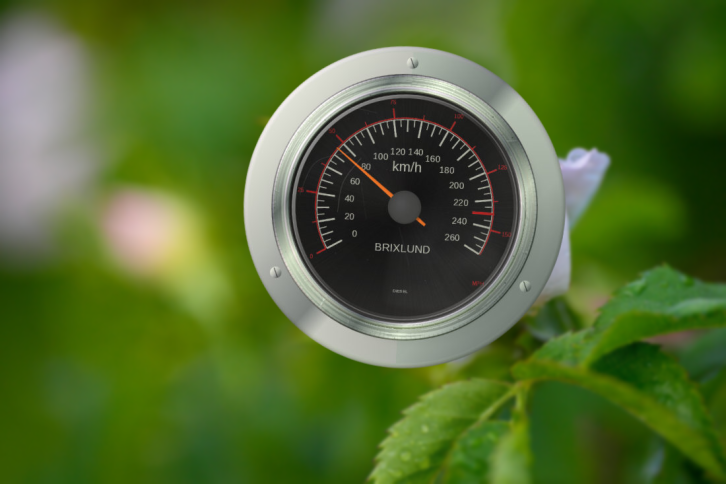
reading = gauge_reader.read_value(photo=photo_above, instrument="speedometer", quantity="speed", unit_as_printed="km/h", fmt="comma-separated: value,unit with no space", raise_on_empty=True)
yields 75,km/h
